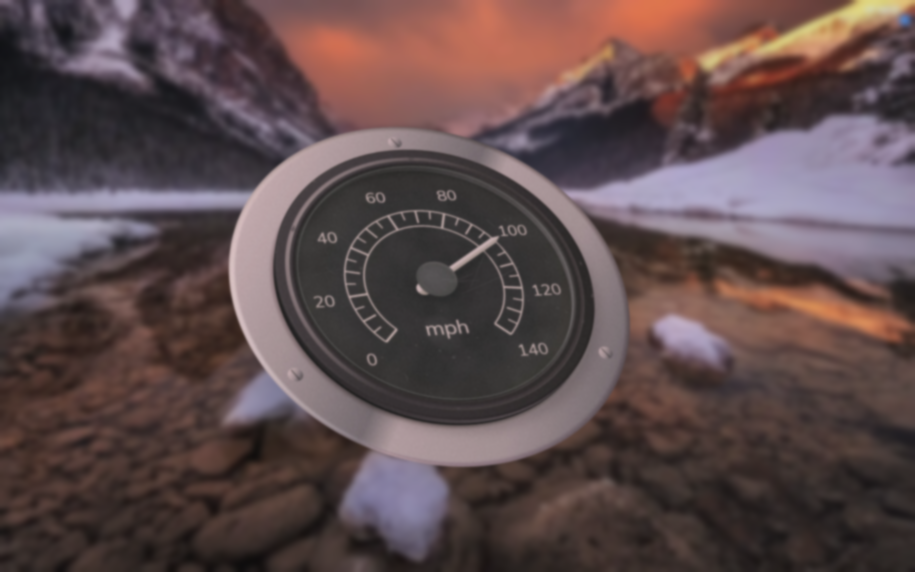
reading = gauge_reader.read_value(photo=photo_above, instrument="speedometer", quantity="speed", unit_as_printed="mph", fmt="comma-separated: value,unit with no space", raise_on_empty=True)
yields 100,mph
